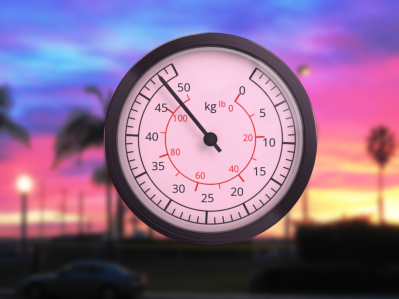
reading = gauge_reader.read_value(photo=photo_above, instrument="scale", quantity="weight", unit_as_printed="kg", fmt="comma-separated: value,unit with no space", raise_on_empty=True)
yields 48,kg
